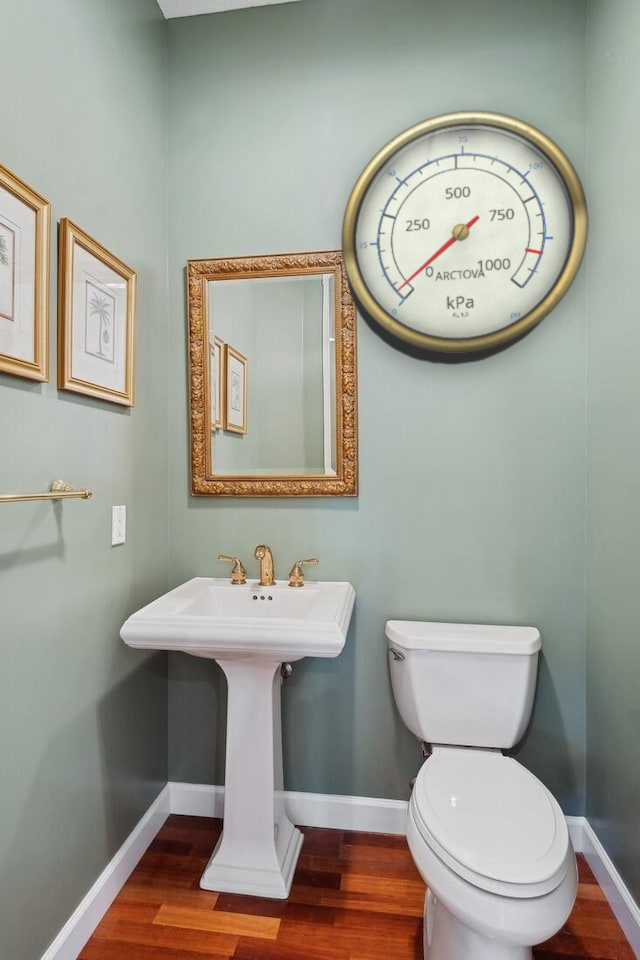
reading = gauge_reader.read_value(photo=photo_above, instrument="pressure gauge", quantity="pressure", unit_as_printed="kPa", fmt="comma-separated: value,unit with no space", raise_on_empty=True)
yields 25,kPa
